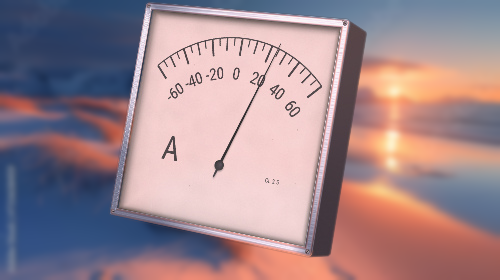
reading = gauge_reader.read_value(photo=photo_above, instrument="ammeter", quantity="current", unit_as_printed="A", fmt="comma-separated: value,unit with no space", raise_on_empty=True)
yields 25,A
